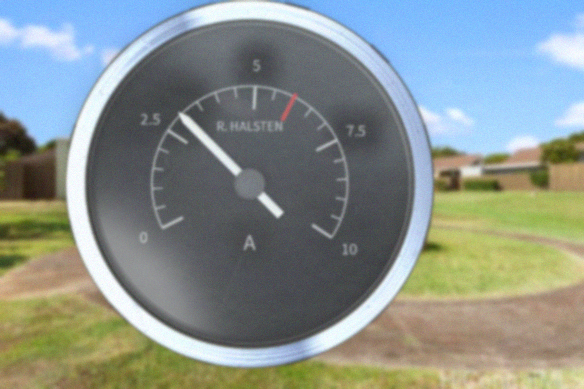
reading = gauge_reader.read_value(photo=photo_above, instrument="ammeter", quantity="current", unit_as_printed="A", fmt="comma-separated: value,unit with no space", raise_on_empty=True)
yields 3,A
